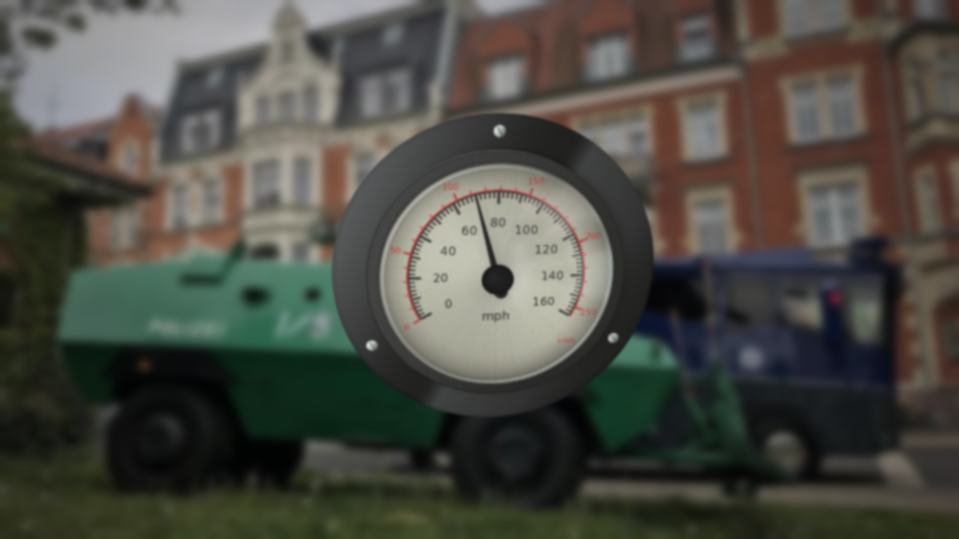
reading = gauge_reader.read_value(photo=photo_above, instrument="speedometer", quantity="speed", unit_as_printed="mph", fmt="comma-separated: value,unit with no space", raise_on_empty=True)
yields 70,mph
